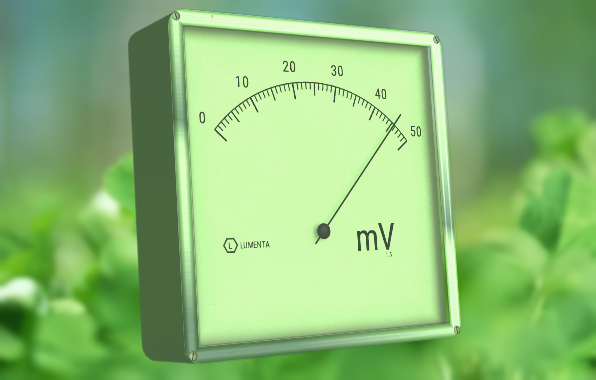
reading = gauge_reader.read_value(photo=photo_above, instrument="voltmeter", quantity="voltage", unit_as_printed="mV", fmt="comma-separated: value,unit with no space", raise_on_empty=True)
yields 45,mV
